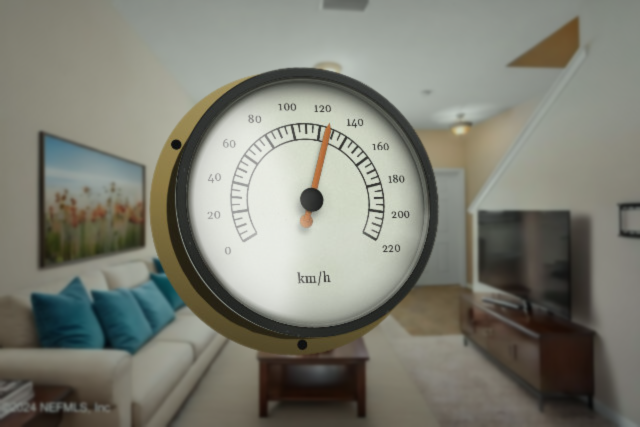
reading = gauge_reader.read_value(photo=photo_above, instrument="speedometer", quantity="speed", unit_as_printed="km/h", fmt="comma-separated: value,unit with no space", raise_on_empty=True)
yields 125,km/h
